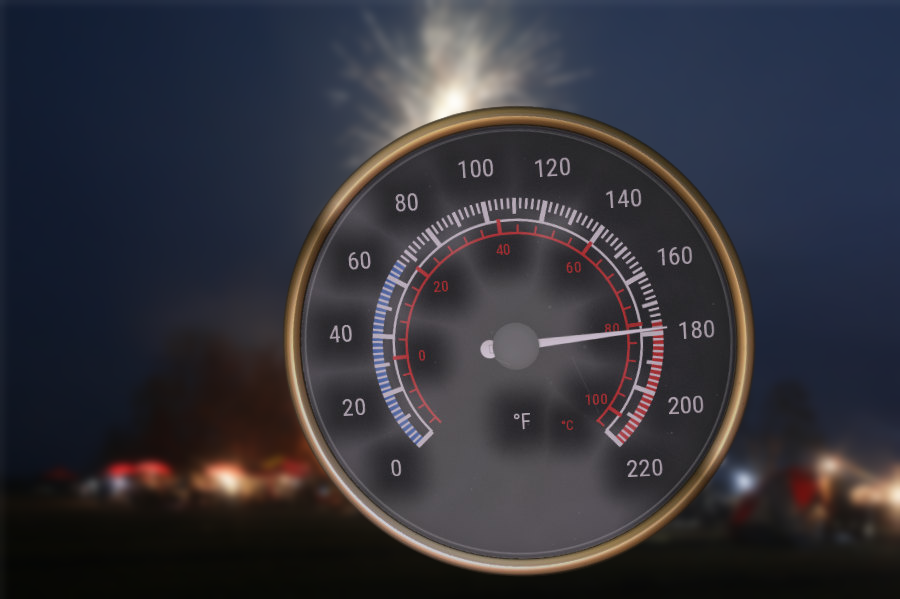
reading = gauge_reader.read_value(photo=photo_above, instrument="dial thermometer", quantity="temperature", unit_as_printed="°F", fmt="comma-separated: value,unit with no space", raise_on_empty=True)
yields 178,°F
